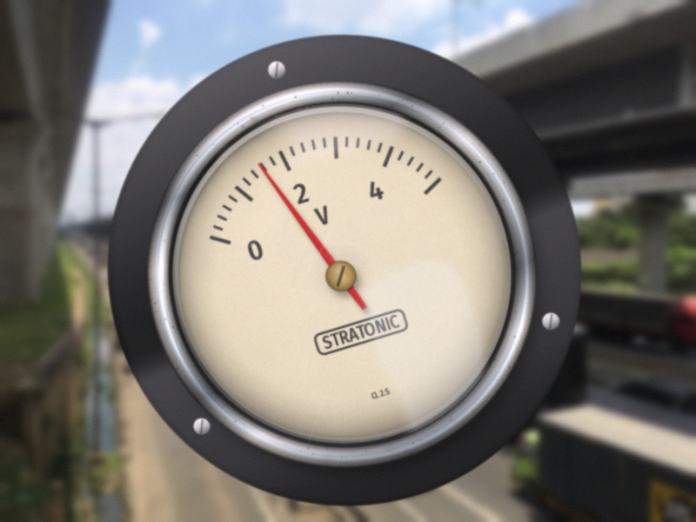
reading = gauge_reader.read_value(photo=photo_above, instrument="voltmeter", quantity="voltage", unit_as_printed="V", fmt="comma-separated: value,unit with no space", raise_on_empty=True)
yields 1.6,V
